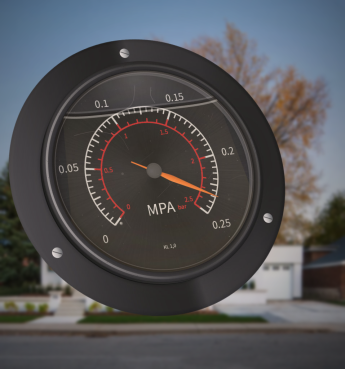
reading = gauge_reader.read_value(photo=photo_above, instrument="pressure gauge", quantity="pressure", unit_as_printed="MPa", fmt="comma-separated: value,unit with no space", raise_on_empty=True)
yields 0.235,MPa
